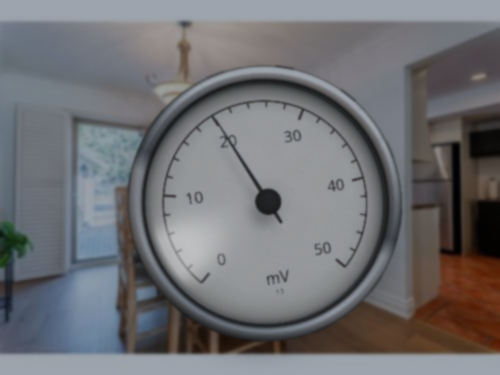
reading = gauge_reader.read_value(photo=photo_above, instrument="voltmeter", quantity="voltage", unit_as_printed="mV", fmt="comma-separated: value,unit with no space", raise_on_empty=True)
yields 20,mV
